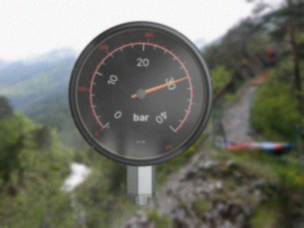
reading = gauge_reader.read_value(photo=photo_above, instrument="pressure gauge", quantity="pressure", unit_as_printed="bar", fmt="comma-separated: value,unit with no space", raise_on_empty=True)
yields 30,bar
